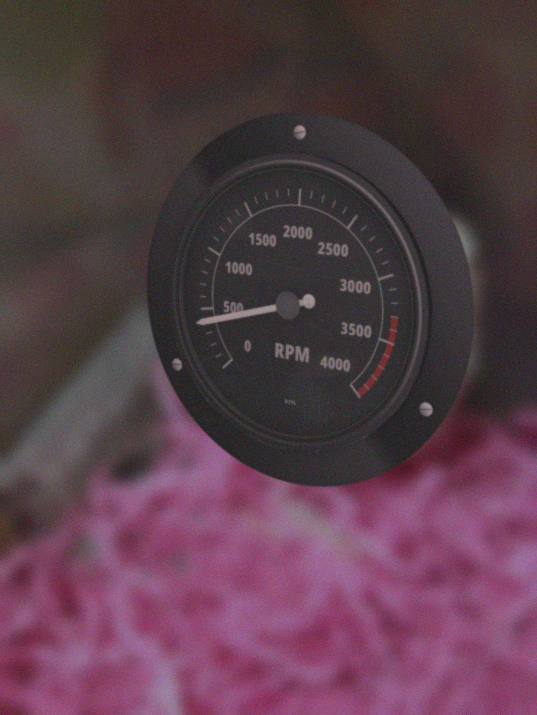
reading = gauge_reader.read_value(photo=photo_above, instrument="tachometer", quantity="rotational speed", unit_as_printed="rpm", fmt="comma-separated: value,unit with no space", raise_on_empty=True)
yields 400,rpm
